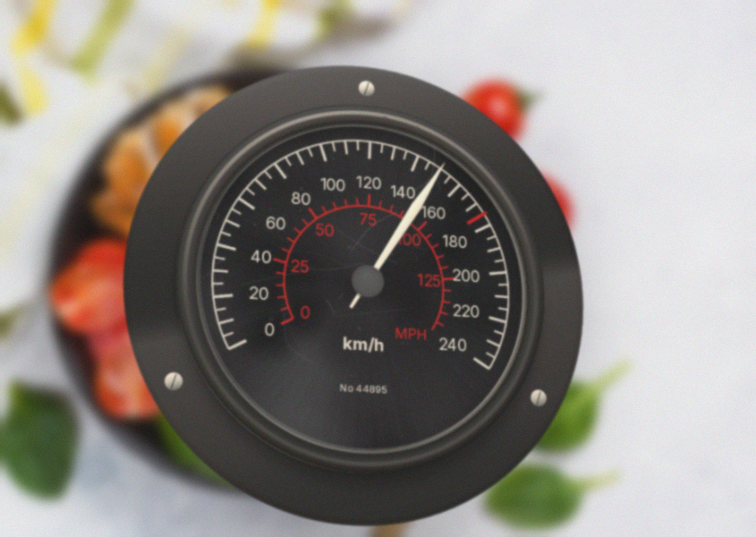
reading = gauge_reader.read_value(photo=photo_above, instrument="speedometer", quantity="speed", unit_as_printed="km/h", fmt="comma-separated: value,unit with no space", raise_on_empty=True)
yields 150,km/h
